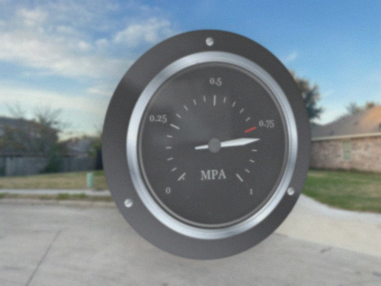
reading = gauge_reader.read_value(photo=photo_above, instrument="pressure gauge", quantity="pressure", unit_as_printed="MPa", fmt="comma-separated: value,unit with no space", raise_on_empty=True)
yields 0.8,MPa
